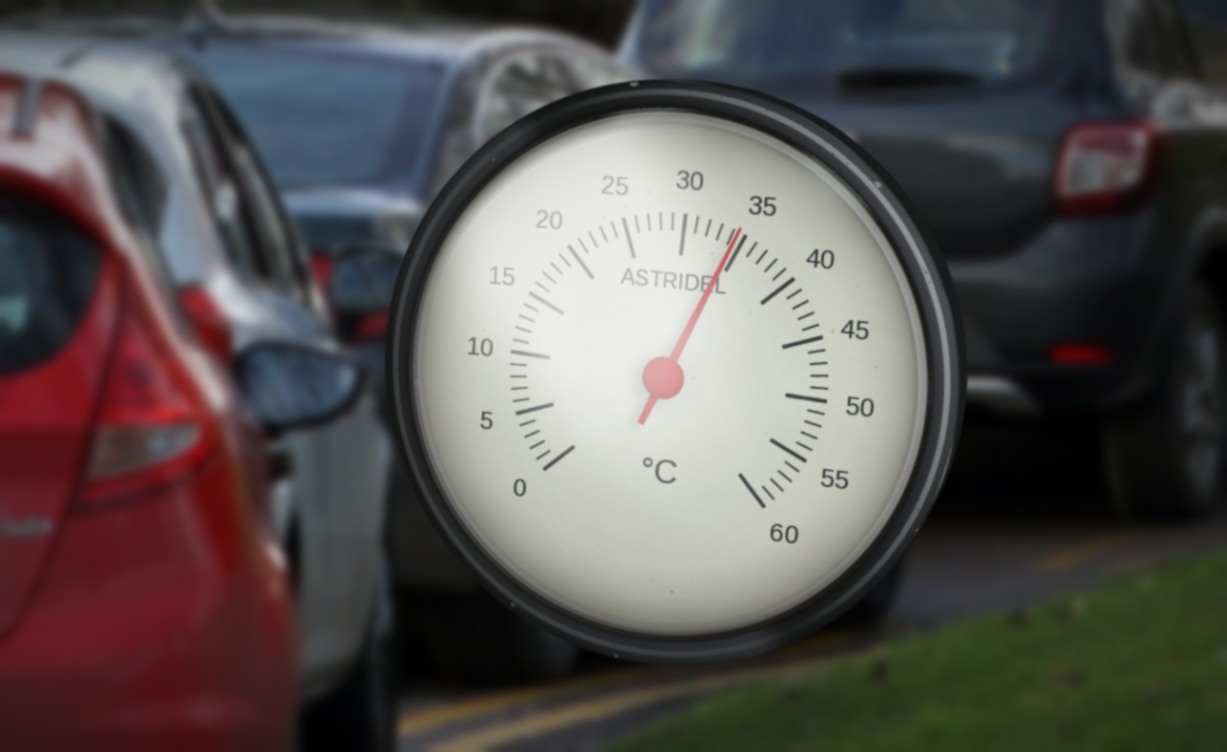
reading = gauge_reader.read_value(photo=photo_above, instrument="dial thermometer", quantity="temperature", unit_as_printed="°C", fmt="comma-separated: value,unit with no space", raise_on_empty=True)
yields 34.5,°C
